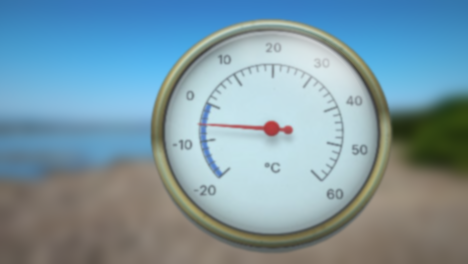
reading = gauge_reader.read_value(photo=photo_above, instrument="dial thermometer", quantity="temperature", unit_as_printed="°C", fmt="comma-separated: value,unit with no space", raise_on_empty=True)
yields -6,°C
